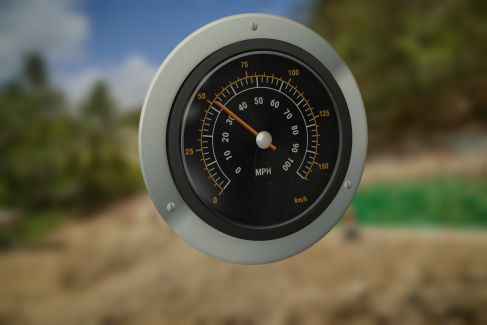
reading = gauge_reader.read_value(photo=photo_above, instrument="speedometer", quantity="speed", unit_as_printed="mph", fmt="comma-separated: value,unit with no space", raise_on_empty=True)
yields 32,mph
